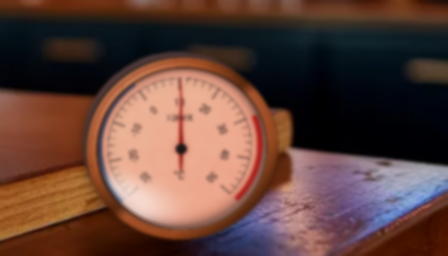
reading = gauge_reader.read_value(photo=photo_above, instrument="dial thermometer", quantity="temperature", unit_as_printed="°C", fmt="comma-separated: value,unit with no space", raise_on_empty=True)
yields 10,°C
